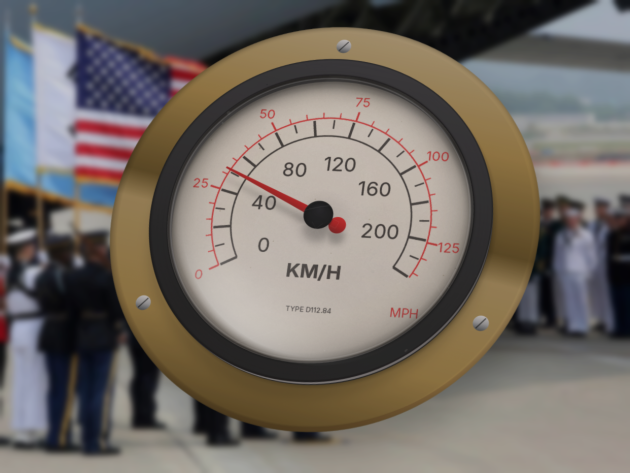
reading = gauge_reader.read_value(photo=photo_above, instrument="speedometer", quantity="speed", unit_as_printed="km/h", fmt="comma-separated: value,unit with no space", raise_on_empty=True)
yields 50,km/h
